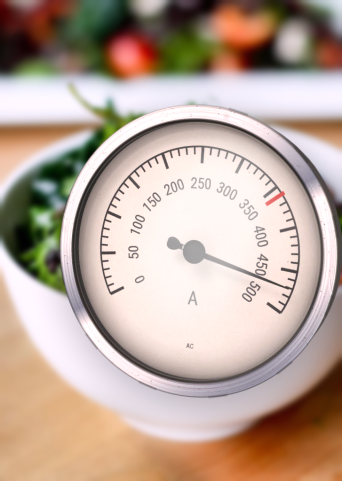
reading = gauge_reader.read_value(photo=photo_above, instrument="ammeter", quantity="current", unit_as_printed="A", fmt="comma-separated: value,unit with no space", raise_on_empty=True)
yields 470,A
